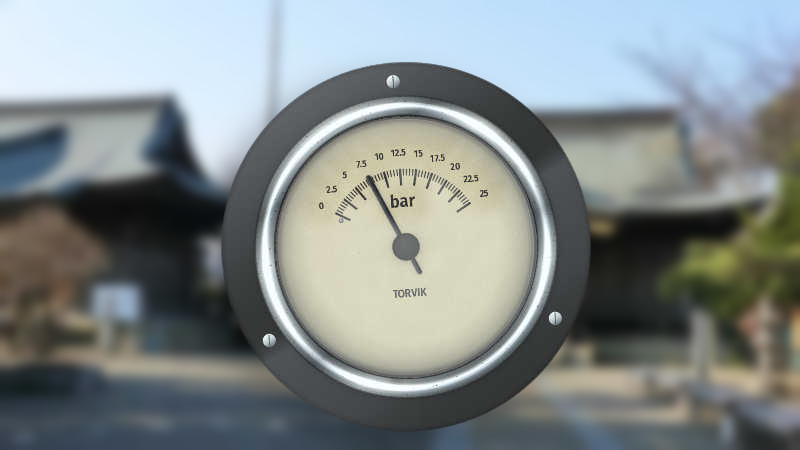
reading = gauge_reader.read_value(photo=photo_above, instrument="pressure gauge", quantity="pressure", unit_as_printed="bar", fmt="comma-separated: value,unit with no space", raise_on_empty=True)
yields 7.5,bar
